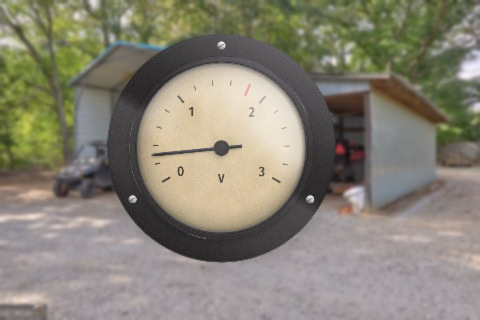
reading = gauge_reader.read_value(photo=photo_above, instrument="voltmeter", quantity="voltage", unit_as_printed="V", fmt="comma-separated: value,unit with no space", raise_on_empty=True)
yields 0.3,V
